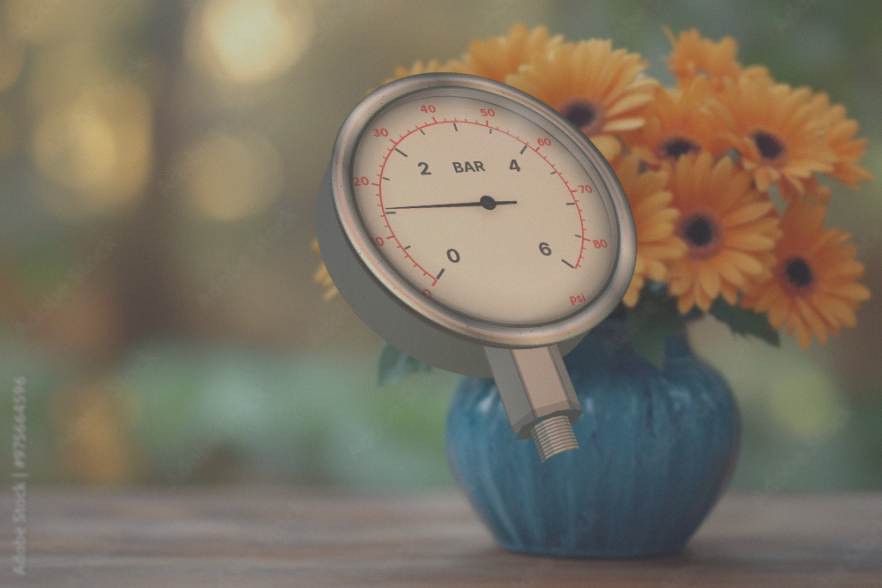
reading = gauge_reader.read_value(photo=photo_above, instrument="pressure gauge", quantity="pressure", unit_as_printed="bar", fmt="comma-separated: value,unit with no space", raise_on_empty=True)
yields 1,bar
